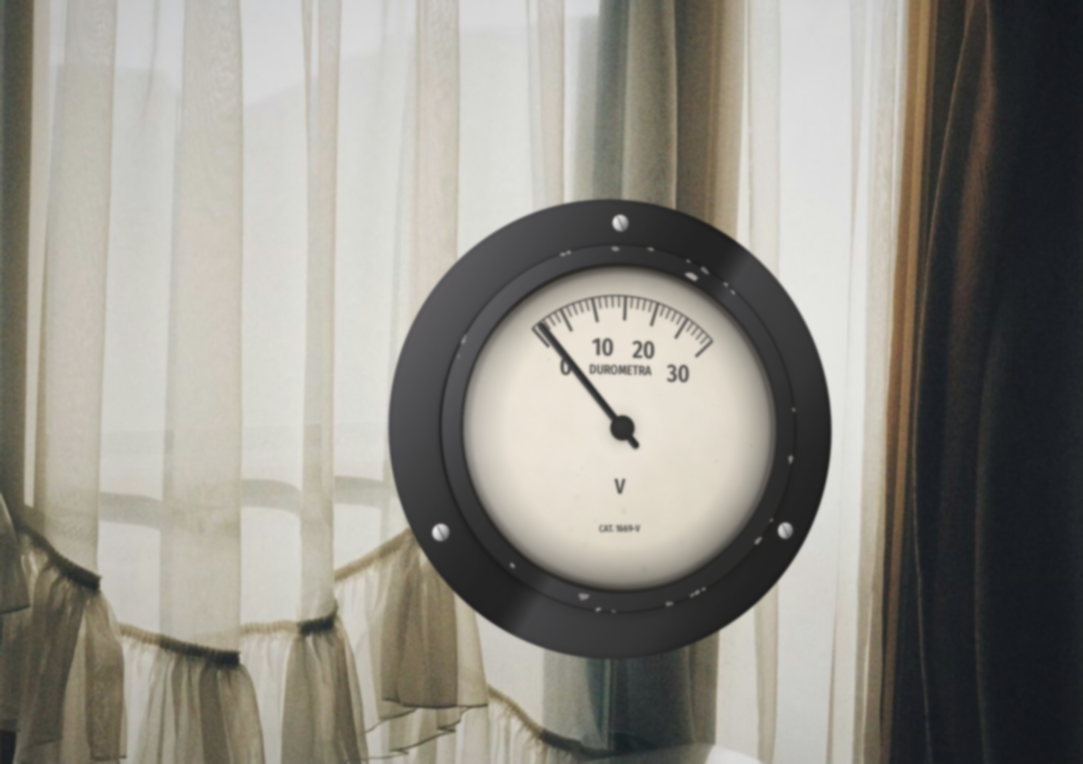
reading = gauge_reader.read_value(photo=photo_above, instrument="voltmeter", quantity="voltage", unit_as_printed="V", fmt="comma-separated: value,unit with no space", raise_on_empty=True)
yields 1,V
